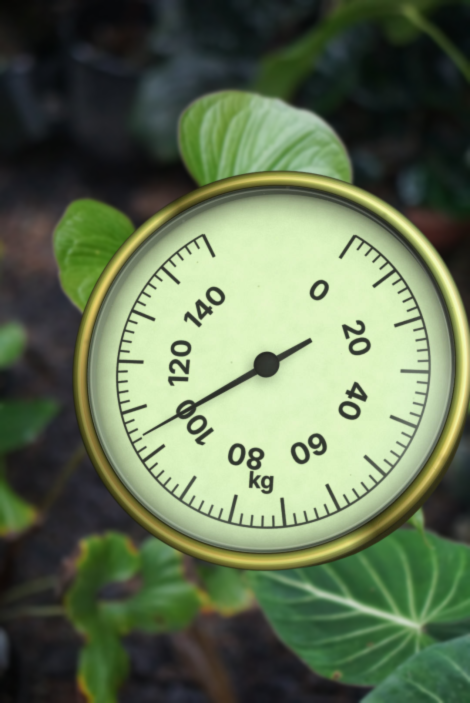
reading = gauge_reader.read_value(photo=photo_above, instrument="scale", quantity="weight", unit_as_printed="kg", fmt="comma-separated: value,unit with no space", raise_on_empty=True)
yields 104,kg
